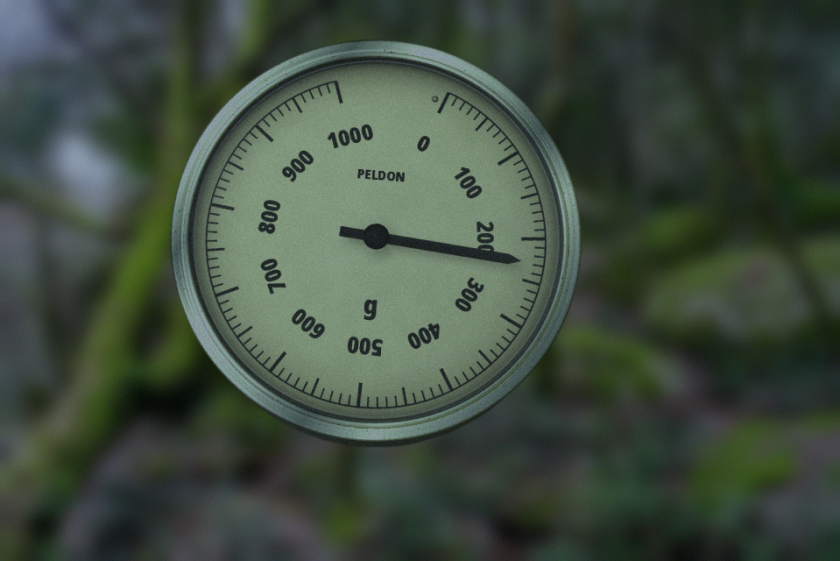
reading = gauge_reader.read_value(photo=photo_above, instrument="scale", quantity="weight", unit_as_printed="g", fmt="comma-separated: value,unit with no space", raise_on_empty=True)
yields 230,g
